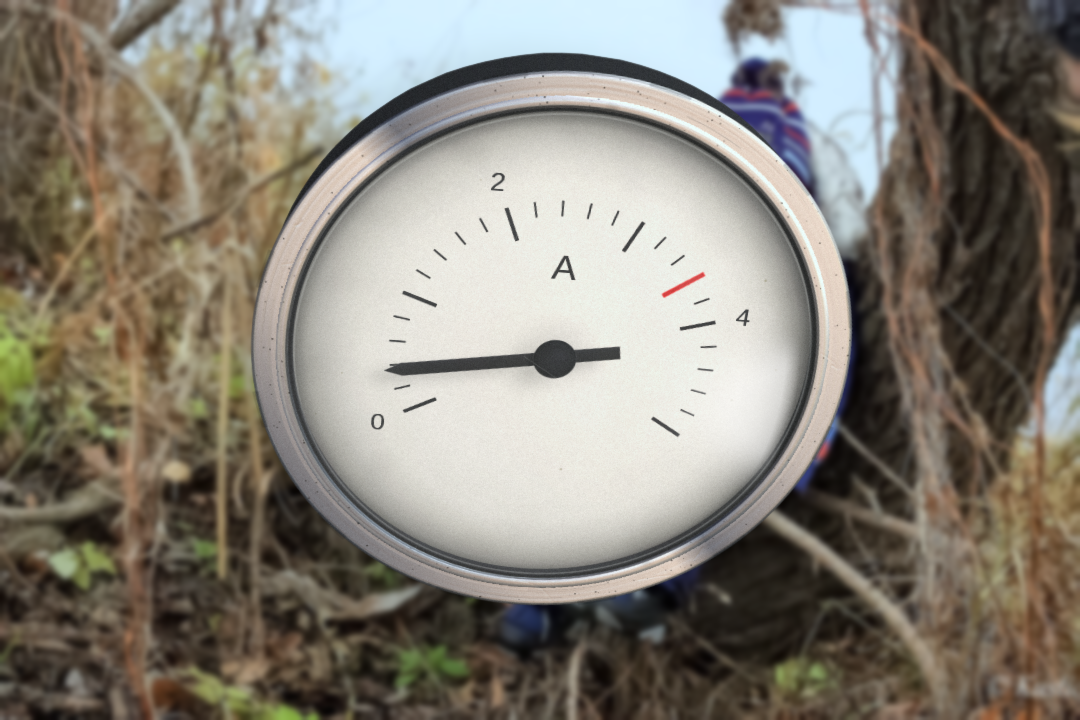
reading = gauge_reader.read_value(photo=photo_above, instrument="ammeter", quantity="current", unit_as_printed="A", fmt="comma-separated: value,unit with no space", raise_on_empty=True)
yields 0.4,A
